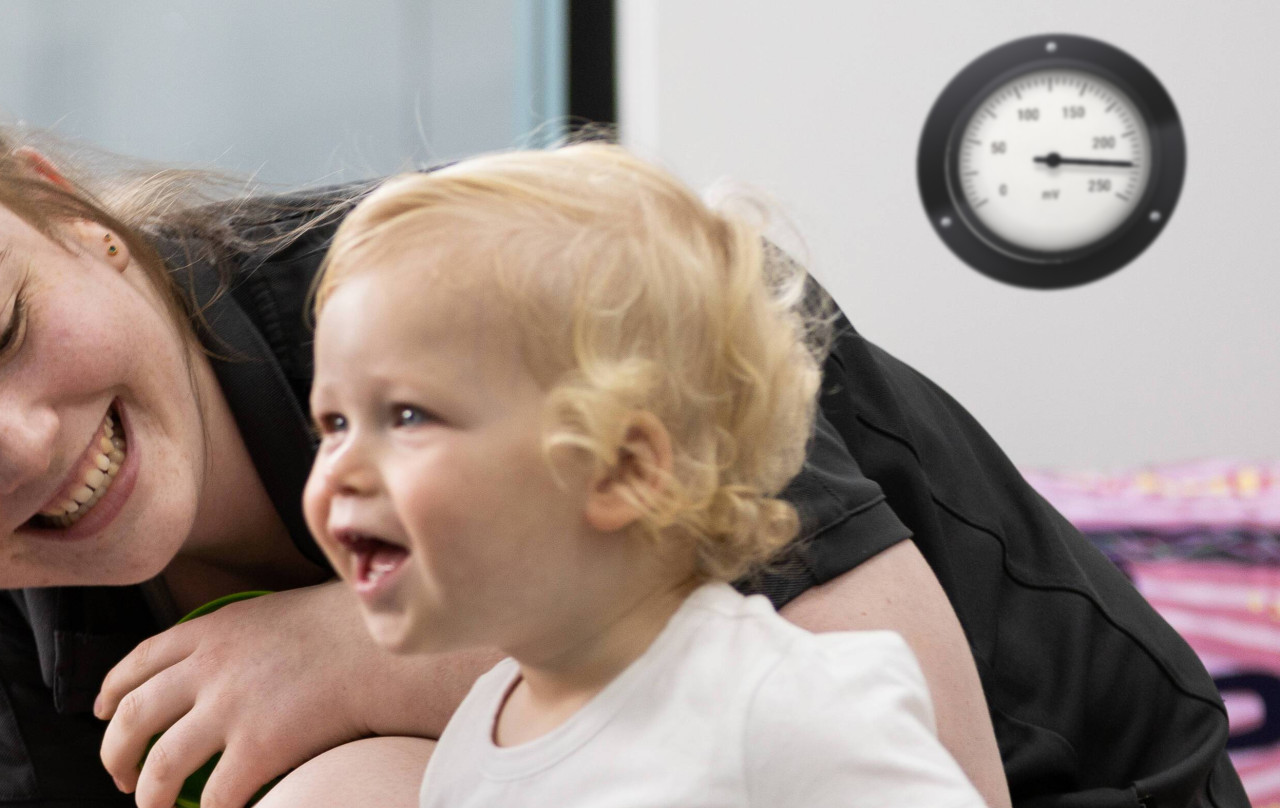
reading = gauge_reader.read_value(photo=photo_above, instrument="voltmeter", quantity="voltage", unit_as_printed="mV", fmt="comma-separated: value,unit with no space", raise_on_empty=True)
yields 225,mV
